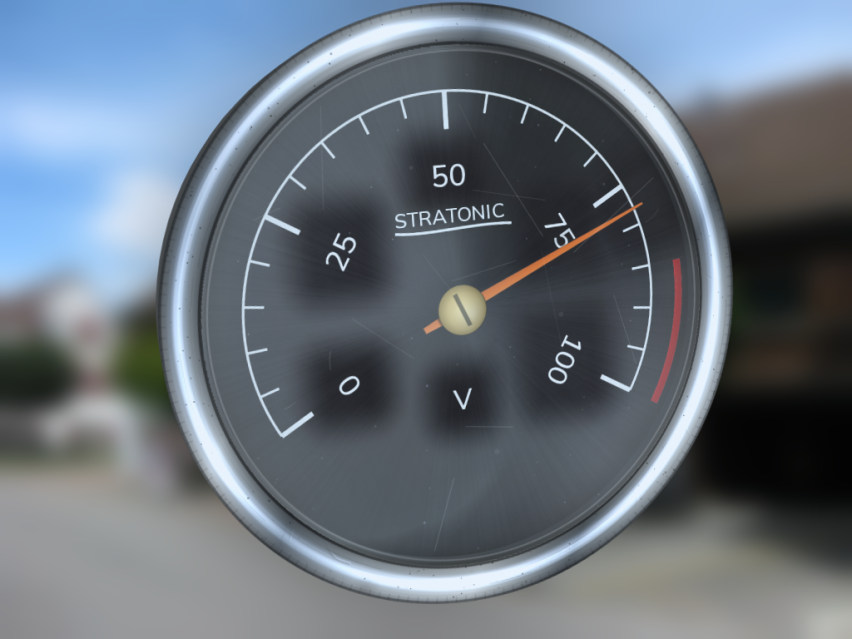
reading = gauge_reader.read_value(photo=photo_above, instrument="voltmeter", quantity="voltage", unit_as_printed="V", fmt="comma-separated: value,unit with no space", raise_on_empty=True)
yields 77.5,V
